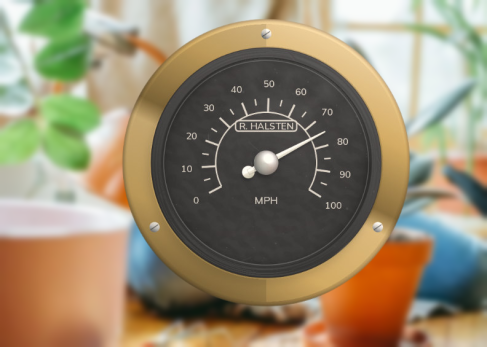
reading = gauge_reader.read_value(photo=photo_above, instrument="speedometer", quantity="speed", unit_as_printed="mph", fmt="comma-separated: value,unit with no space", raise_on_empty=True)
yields 75,mph
